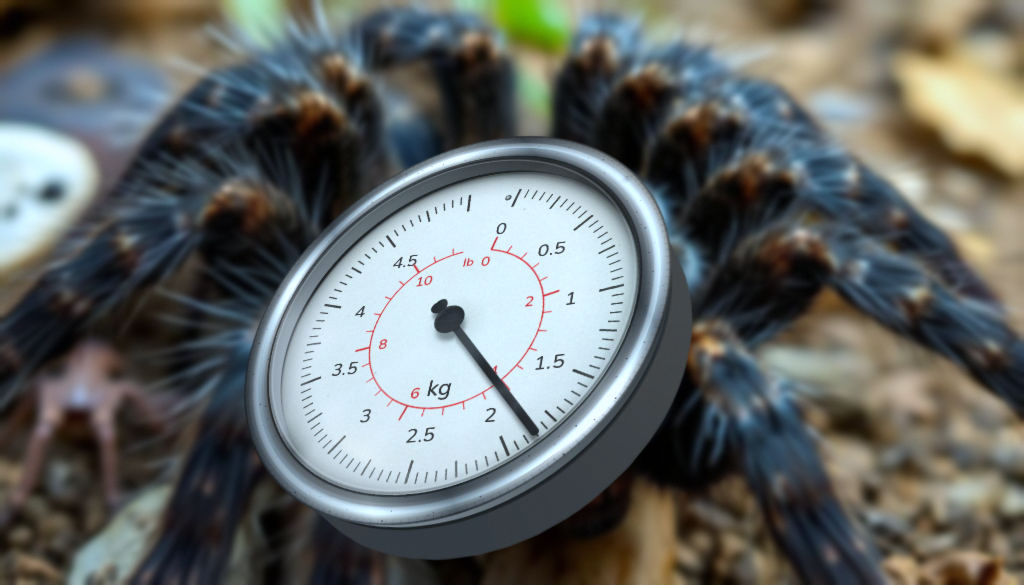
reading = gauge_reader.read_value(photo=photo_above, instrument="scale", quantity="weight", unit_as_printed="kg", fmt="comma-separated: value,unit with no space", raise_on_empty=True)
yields 1.85,kg
